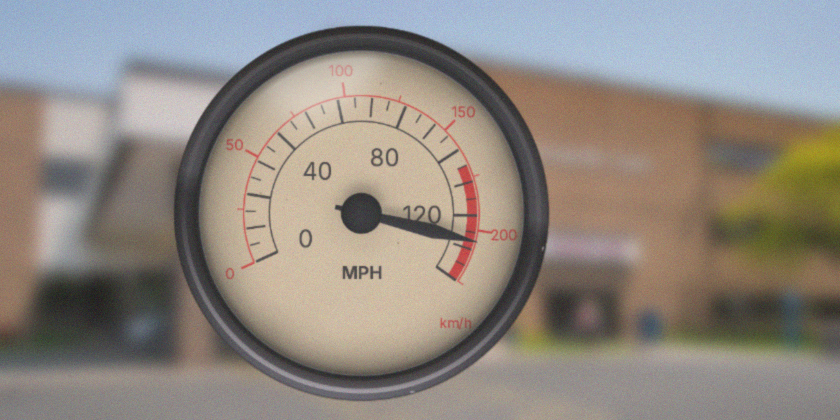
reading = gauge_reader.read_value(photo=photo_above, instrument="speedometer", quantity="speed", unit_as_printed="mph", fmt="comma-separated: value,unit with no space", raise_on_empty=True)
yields 127.5,mph
